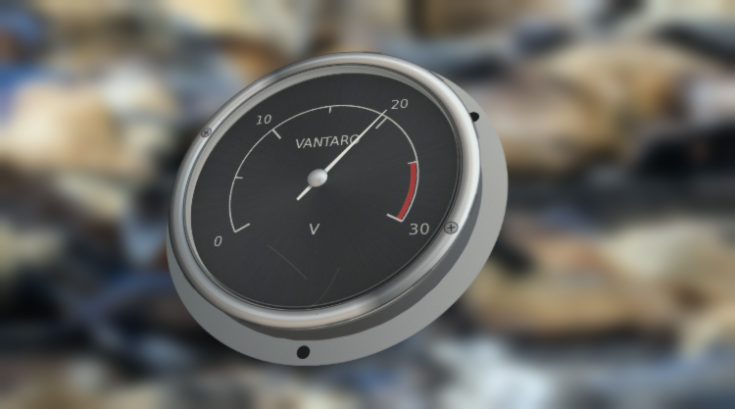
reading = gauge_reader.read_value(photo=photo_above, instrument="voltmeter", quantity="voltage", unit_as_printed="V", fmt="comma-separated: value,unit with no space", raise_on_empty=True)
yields 20,V
